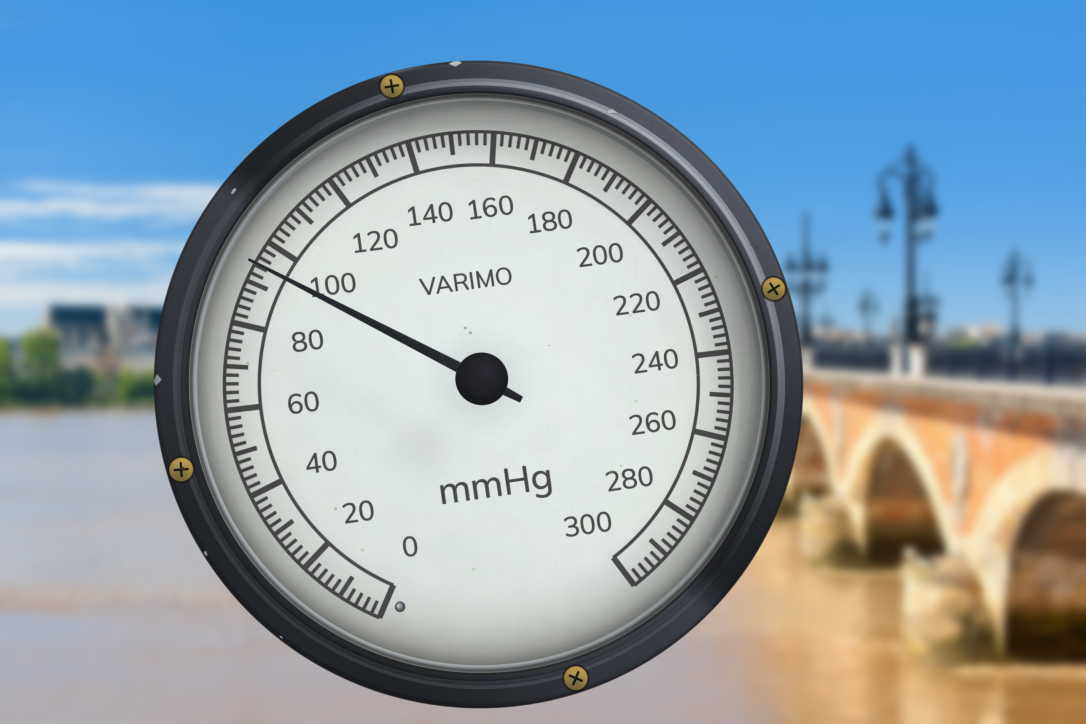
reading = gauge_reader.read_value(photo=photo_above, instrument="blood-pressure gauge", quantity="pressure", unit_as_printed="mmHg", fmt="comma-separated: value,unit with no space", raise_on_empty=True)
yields 94,mmHg
